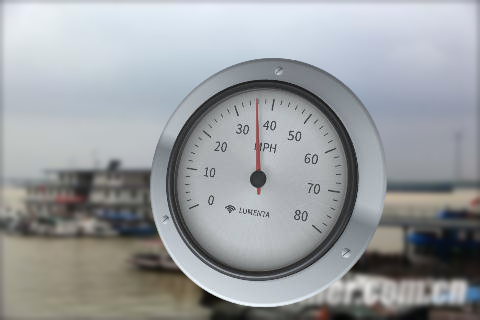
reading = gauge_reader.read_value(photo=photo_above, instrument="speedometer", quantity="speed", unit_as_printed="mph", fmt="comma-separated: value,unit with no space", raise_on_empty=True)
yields 36,mph
